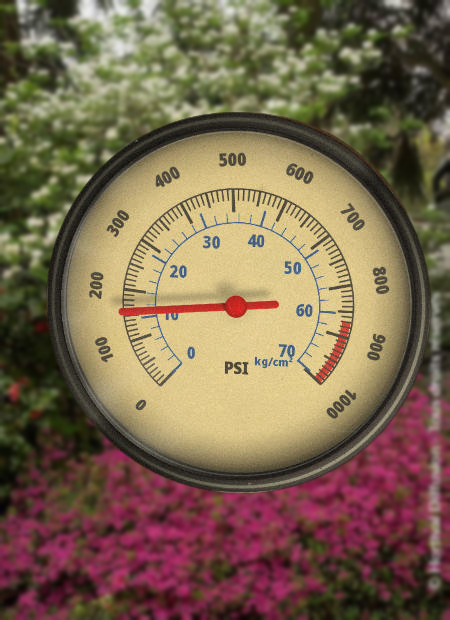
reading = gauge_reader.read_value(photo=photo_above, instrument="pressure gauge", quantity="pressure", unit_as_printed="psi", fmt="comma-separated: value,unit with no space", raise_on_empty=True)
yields 160,psi
